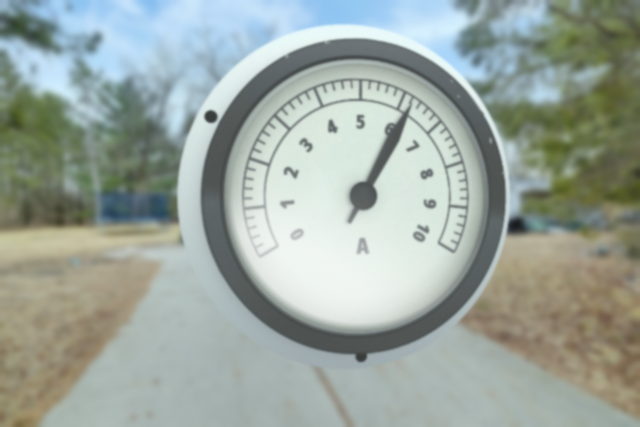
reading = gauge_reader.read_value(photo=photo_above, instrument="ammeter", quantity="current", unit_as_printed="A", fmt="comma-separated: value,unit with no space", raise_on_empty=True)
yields 6.2,A
